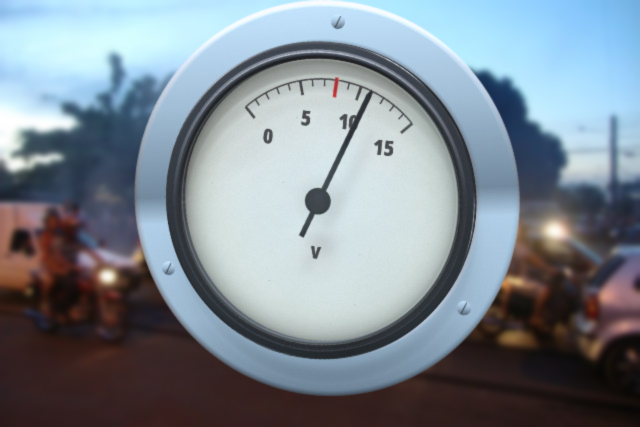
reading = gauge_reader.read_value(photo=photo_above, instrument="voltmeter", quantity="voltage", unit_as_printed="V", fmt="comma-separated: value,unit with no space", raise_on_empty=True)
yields 11,V
